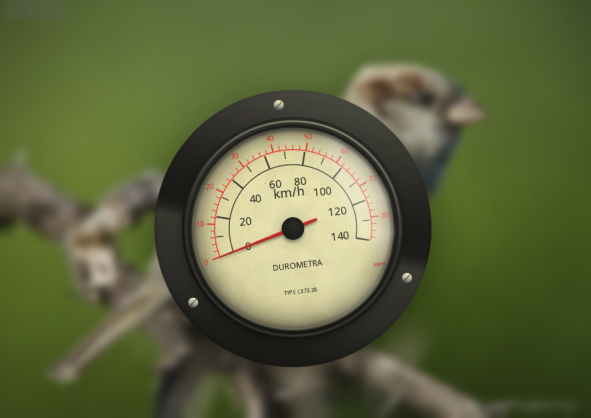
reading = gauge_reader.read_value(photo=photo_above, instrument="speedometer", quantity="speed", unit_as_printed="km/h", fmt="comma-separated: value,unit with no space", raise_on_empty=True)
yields 0,km/h
